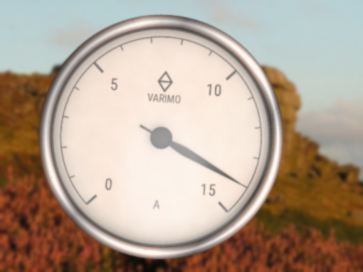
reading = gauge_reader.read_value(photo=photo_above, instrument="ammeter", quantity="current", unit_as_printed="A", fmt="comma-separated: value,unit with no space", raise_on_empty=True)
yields 14,A
